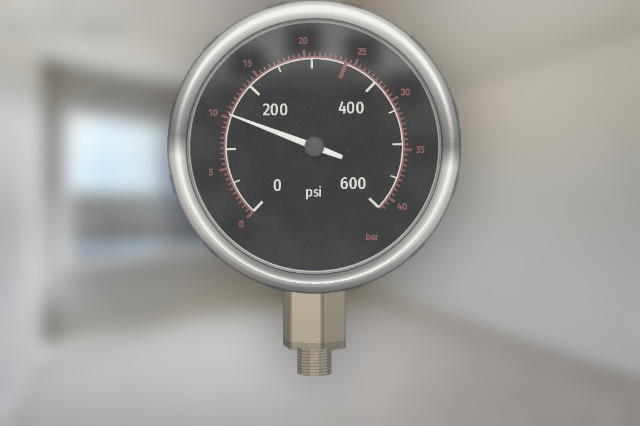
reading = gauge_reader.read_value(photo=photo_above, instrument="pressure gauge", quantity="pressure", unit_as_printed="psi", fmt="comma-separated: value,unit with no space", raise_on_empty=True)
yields 150,psi
